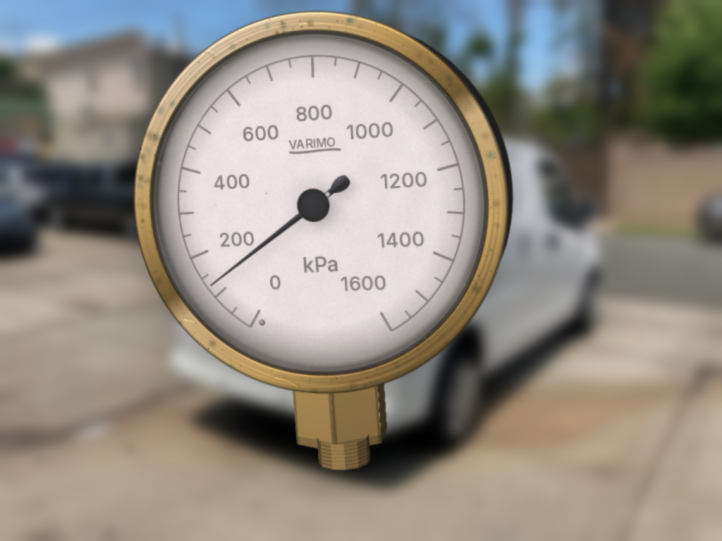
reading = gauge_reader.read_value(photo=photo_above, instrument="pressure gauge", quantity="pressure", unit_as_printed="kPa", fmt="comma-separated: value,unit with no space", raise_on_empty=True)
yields 125,kPa
